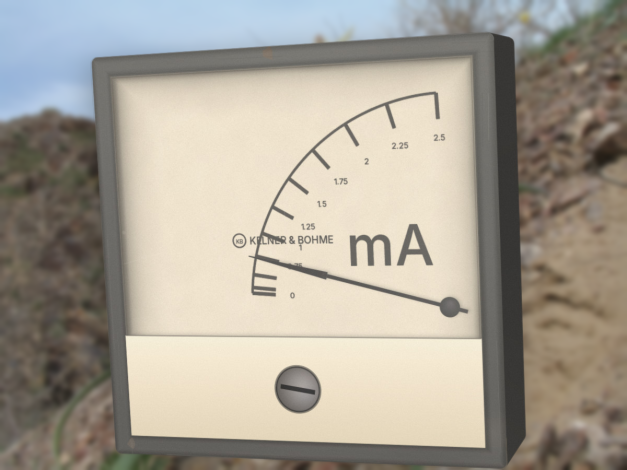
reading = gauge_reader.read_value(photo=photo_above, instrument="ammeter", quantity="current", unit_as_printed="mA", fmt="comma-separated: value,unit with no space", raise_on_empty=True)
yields 0.75,mA
